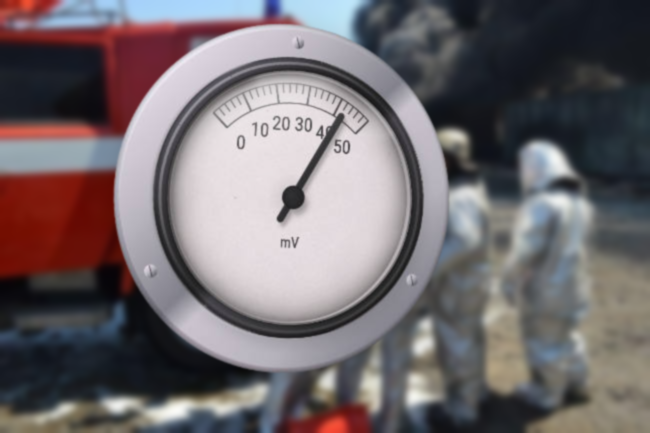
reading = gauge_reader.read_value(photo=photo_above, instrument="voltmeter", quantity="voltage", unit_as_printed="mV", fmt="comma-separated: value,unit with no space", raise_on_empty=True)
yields 42,mV
